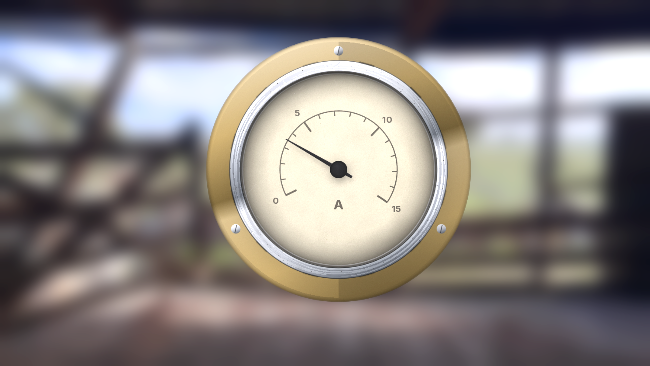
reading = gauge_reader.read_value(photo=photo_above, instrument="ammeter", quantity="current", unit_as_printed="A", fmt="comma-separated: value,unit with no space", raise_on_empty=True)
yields 3.5,A
